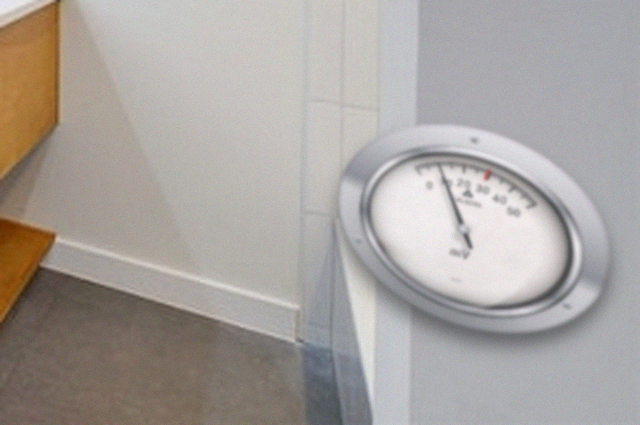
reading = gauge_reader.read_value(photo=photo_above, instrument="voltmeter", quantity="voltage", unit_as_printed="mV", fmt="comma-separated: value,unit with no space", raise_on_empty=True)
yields 10,mV
